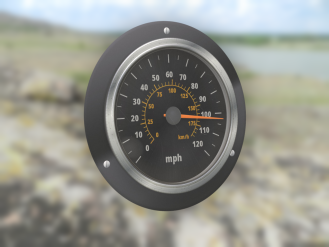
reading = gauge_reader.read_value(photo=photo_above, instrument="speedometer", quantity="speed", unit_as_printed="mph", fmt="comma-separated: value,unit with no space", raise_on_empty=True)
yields 102.5,mph
